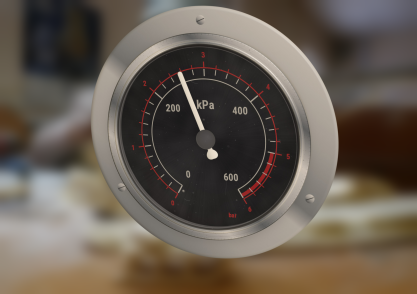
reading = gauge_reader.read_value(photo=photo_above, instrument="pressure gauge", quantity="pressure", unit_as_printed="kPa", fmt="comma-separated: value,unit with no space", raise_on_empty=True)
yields 260,kPa
